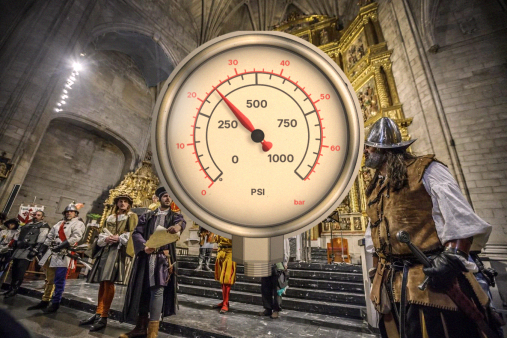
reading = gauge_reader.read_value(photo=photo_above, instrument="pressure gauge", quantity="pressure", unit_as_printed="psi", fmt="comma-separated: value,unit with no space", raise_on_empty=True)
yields 350,psi
